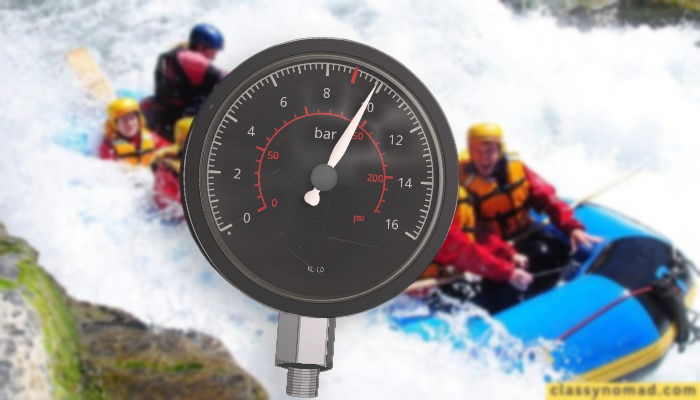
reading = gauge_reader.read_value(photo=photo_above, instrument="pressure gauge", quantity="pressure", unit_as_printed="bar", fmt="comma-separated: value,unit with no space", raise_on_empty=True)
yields 9.8,bar
